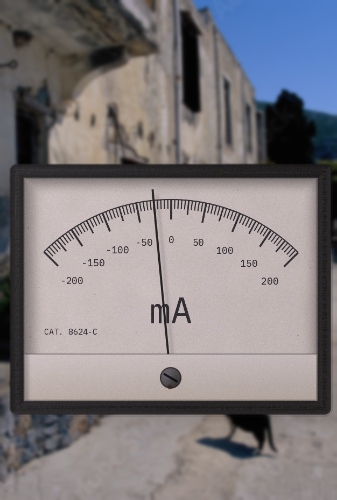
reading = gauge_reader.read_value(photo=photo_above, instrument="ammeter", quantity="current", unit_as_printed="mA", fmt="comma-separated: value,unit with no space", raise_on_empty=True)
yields -25,mA
